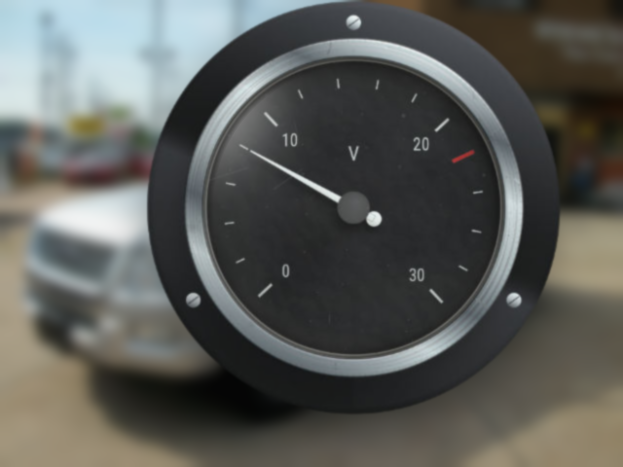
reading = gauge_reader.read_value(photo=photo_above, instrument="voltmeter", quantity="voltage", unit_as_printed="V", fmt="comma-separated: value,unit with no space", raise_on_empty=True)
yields 8,V
